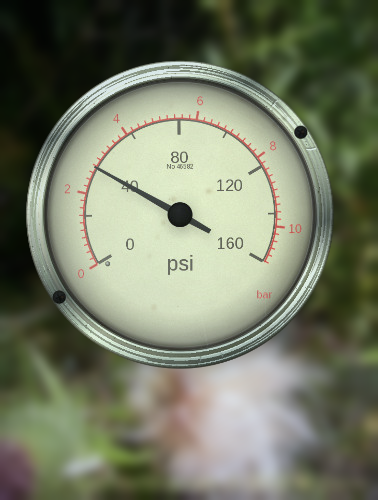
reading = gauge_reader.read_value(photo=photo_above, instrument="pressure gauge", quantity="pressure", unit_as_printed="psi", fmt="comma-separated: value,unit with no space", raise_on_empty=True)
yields 40,psi
